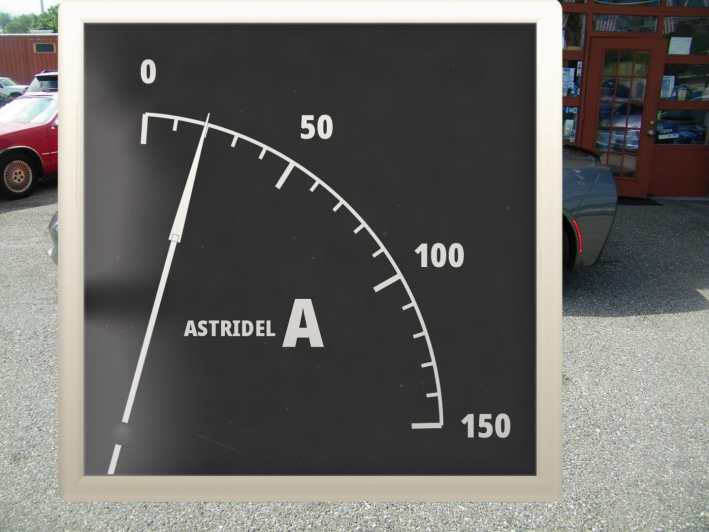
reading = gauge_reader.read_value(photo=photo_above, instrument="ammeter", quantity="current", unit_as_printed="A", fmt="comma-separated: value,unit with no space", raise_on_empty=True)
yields 20,A
